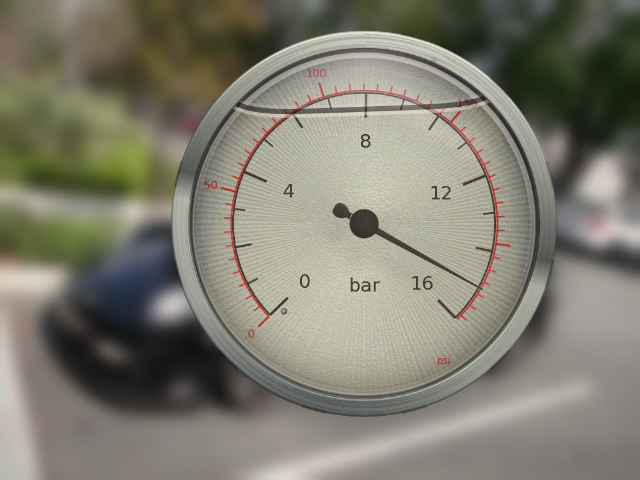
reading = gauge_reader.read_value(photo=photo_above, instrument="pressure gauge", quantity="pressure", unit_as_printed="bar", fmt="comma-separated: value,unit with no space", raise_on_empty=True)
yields 15,bar
